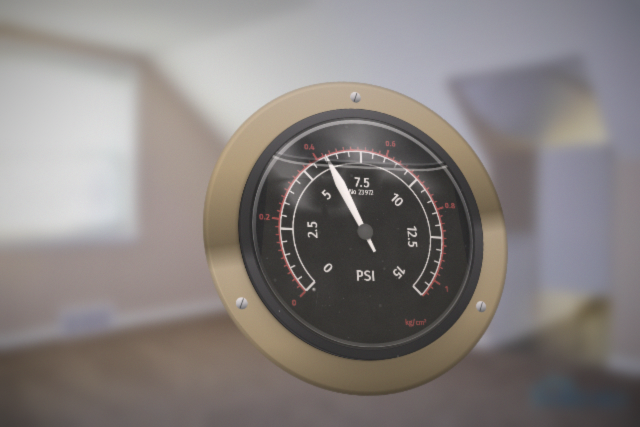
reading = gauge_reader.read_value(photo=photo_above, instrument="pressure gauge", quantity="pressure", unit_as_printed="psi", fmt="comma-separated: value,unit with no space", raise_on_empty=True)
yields 6,psi
